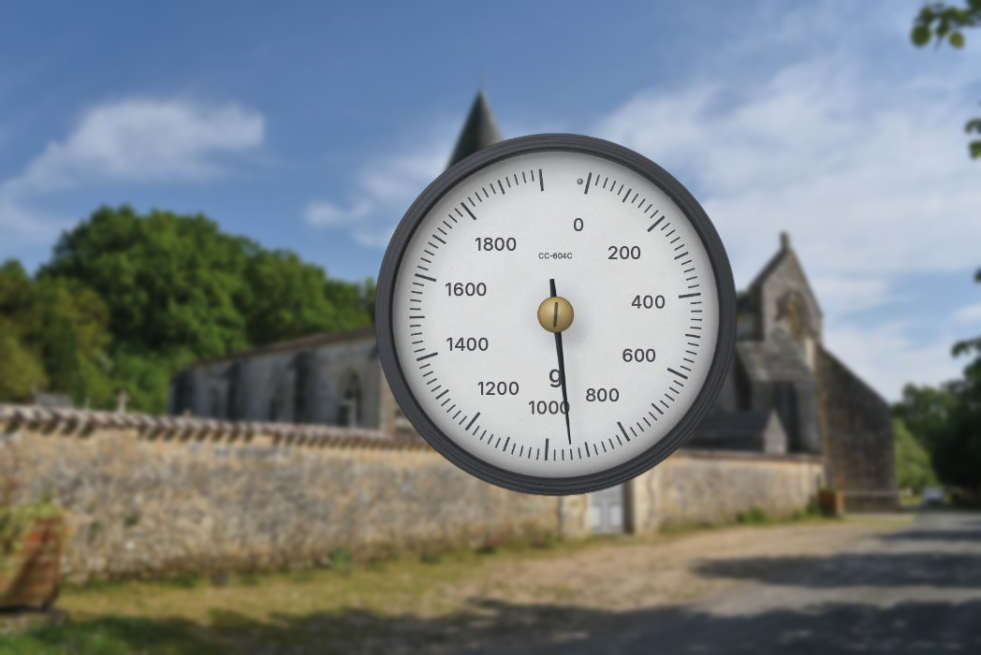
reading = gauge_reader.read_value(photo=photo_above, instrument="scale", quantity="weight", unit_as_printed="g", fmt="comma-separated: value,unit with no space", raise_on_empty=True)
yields 940,g
